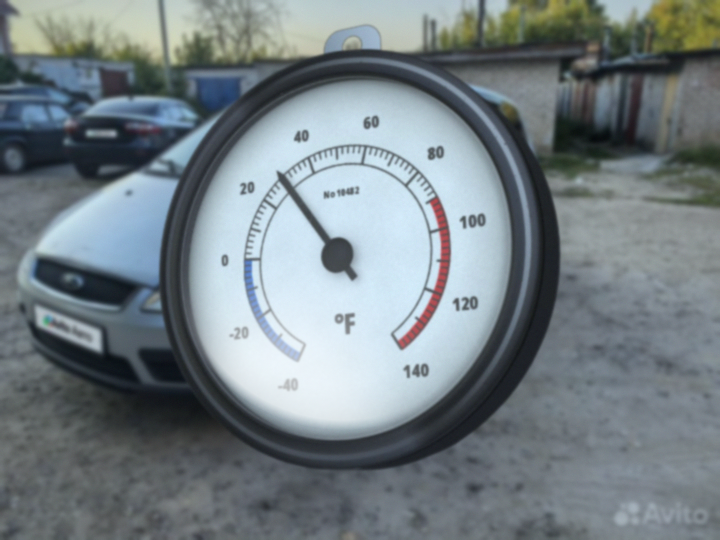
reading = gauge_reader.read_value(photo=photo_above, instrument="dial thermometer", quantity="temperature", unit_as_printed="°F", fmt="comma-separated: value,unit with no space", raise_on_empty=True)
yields 30,°F
